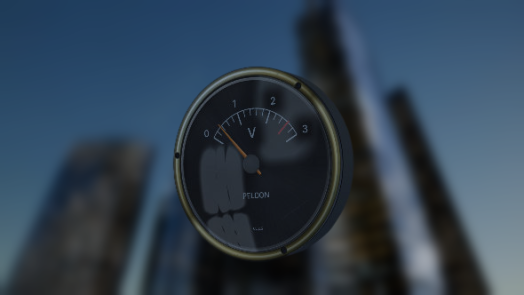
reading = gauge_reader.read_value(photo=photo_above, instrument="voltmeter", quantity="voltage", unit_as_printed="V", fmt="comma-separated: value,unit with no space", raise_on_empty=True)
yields 0.4,V
